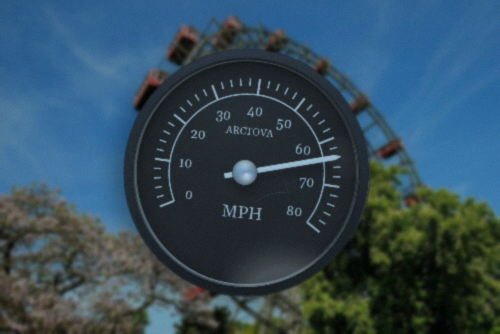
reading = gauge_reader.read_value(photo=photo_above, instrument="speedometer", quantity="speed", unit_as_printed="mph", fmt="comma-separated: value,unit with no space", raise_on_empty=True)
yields 64,mph
